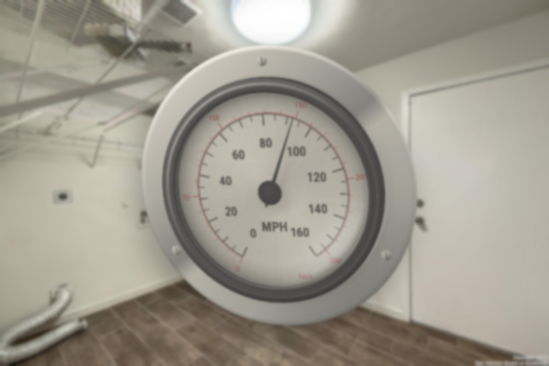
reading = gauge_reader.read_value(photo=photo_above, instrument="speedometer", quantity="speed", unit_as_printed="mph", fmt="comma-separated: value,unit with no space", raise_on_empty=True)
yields 92.5,mph
